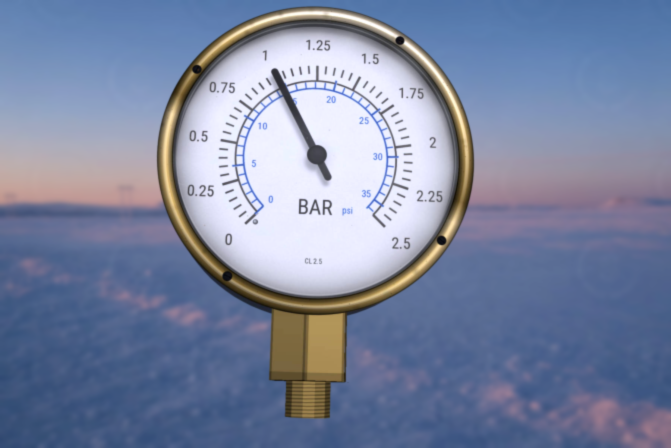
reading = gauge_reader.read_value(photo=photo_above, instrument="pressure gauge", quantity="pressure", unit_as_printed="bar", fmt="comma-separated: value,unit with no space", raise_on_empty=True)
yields 1,bar
